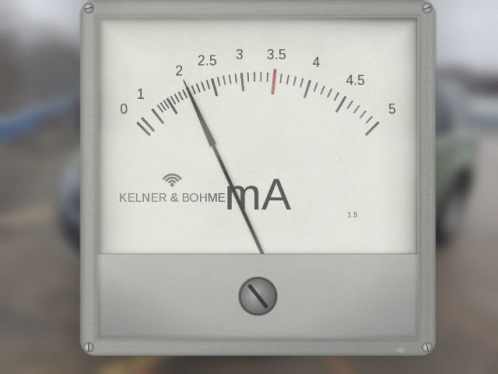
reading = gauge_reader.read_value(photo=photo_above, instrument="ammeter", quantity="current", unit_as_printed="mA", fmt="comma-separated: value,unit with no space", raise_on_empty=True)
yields 2,mA
